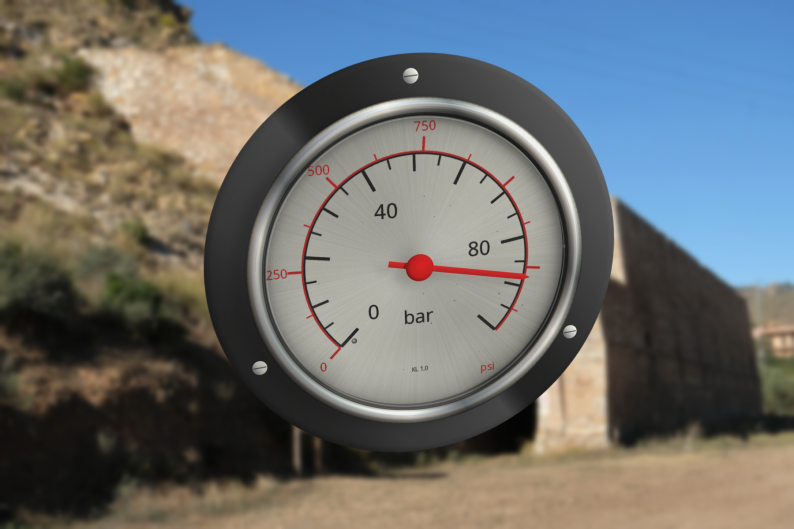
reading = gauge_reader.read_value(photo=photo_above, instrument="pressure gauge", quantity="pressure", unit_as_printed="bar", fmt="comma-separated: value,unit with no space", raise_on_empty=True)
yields 87.5,bar
